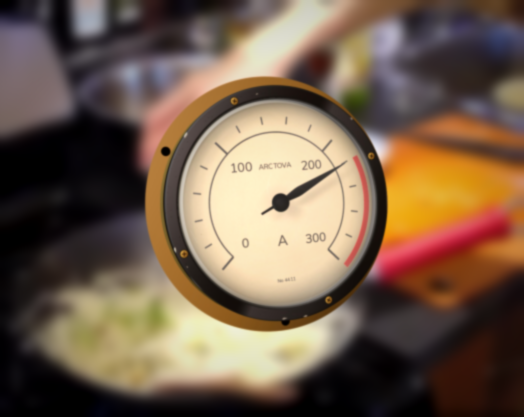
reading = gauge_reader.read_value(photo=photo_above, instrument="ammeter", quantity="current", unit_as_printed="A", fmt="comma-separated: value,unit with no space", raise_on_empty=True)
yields 220,A
